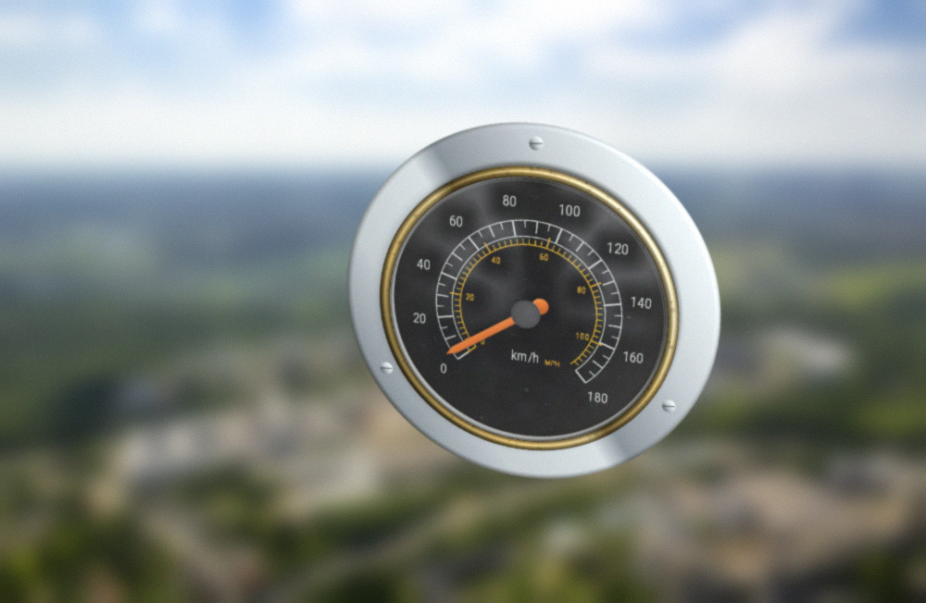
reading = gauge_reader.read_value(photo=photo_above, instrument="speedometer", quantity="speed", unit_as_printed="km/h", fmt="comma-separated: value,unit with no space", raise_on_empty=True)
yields 5,km/h
